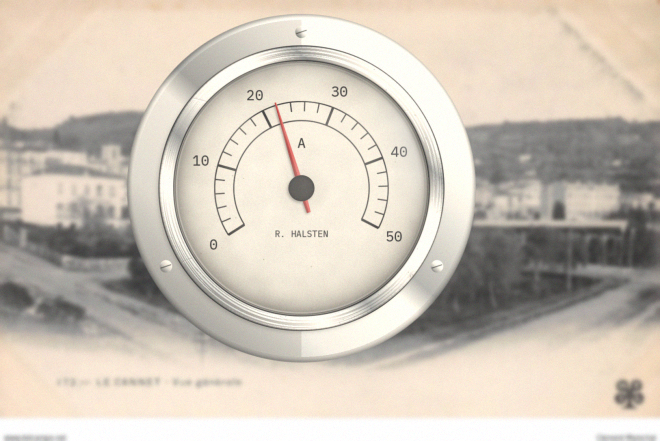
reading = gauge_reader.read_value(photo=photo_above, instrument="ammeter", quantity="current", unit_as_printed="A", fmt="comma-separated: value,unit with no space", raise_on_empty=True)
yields 22,A
